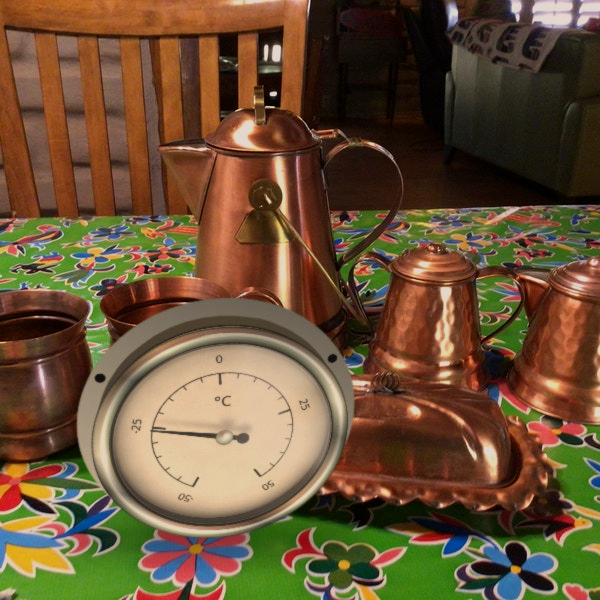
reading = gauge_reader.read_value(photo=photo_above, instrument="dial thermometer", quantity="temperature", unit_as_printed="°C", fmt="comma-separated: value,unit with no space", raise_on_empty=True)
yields -25,°C
